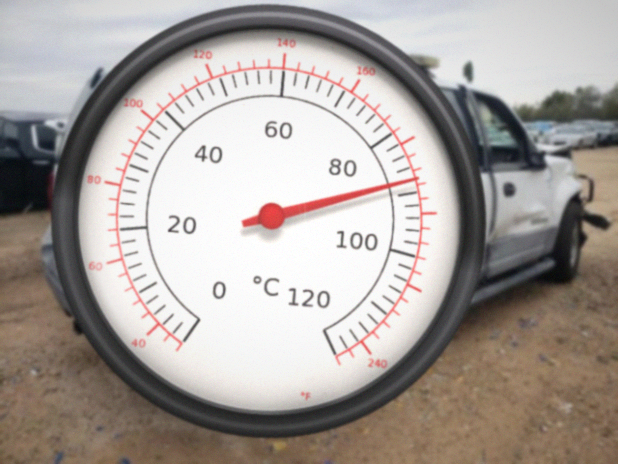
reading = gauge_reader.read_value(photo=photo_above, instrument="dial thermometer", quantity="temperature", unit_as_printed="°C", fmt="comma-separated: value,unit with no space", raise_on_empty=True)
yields 88,°C
